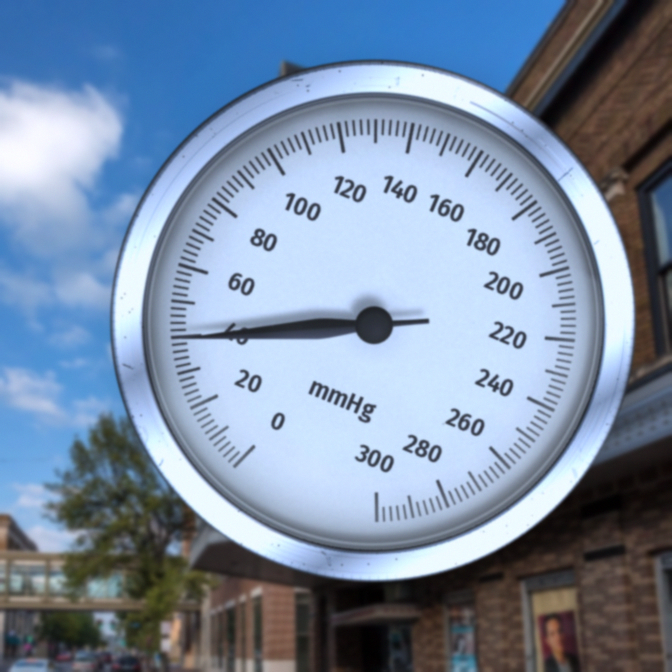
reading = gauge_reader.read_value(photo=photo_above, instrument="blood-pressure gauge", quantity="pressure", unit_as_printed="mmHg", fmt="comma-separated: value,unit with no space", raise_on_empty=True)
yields 40,mmHg
